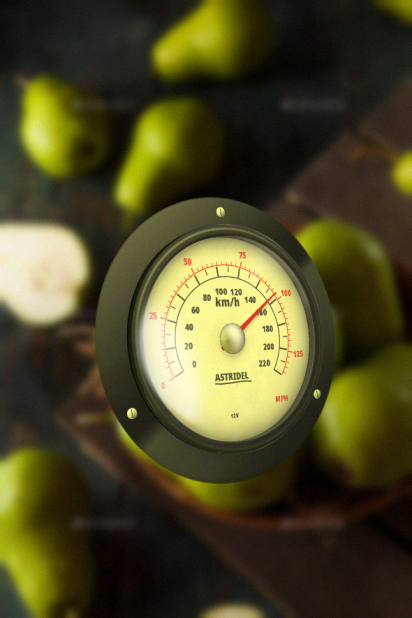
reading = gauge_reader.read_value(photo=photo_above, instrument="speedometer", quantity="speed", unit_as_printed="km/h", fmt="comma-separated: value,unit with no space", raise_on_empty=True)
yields 155,km/h
